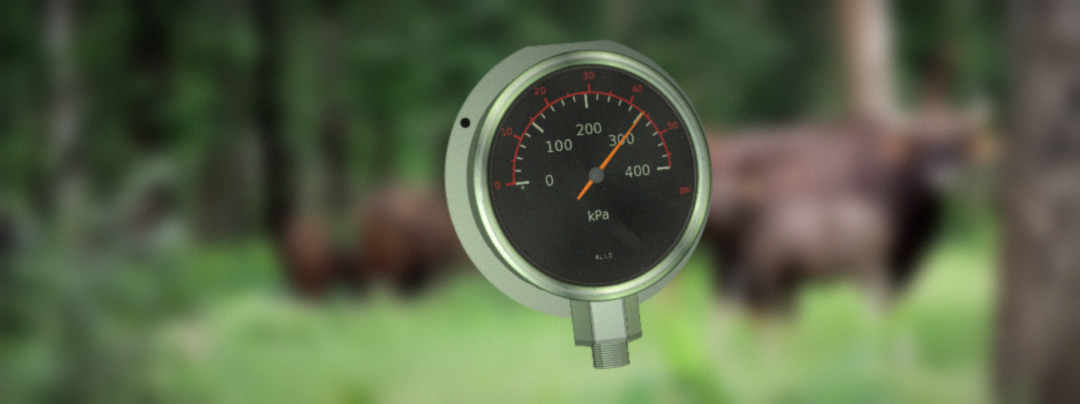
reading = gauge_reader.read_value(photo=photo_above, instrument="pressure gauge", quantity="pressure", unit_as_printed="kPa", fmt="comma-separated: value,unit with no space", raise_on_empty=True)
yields 300,kPa
